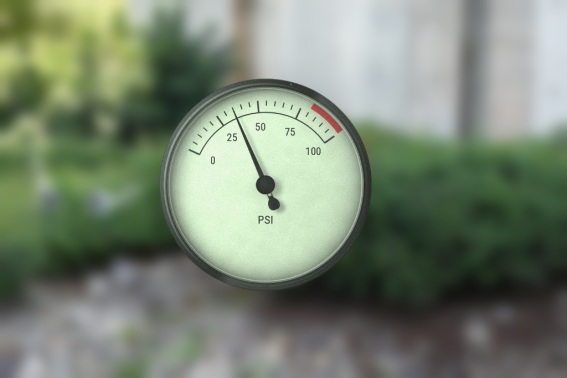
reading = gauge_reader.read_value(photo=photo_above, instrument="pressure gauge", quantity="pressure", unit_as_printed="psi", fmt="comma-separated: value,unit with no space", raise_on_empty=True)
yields 35,psi
